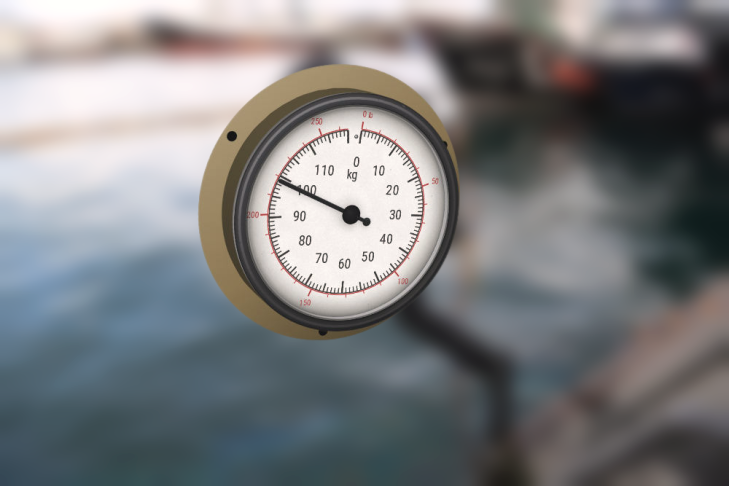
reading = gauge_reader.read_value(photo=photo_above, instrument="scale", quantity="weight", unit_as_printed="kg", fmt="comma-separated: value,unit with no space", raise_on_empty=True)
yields 99,kg
